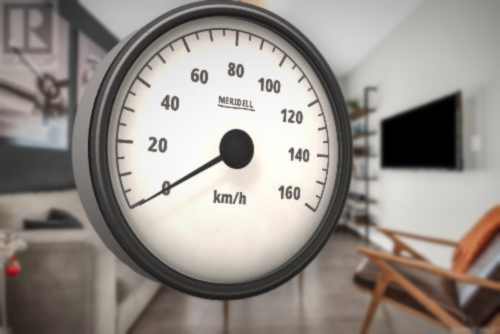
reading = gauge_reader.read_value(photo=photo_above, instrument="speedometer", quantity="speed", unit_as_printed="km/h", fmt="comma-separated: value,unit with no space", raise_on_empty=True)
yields 0,km/h
